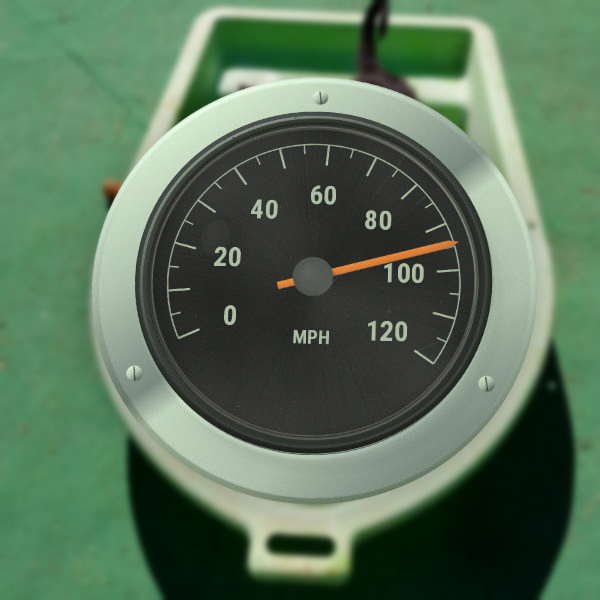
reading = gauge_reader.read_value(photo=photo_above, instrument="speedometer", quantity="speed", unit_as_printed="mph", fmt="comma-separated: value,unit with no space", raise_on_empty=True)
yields 95,mph
